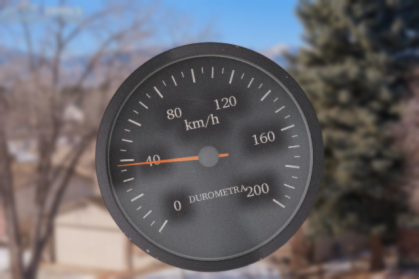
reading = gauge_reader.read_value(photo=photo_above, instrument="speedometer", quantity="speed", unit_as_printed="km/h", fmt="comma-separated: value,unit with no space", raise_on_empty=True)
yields 37.5,km/h
